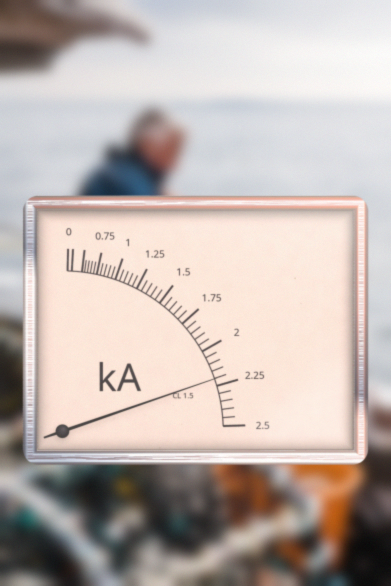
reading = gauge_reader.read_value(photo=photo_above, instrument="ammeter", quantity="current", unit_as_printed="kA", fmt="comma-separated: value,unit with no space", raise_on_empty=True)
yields 2.2,kA
